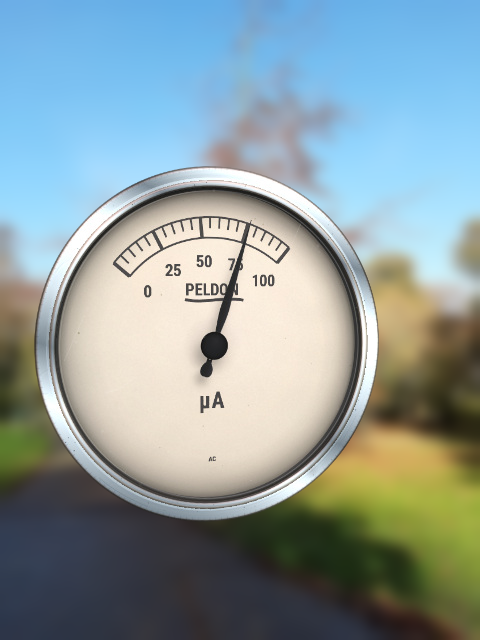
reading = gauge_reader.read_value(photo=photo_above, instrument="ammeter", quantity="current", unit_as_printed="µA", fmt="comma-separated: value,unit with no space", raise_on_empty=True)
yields 75,µA
